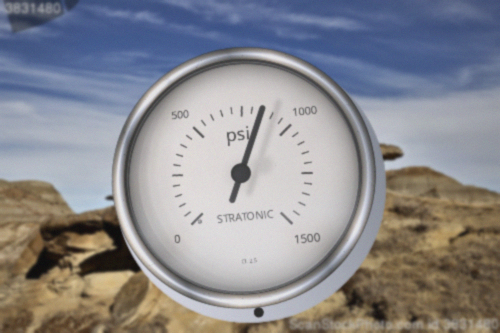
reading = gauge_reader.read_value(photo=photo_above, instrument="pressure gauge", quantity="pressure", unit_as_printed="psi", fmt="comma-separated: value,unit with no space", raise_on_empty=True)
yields 850,psi
